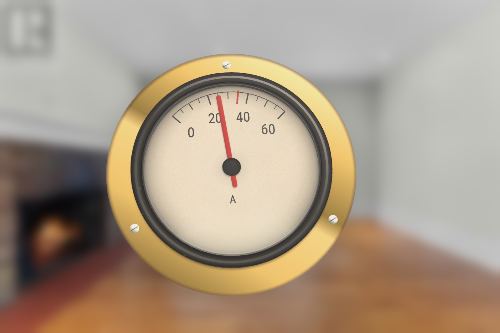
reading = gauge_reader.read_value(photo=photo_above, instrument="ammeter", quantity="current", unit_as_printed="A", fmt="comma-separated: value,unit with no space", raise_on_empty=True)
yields 25,A
